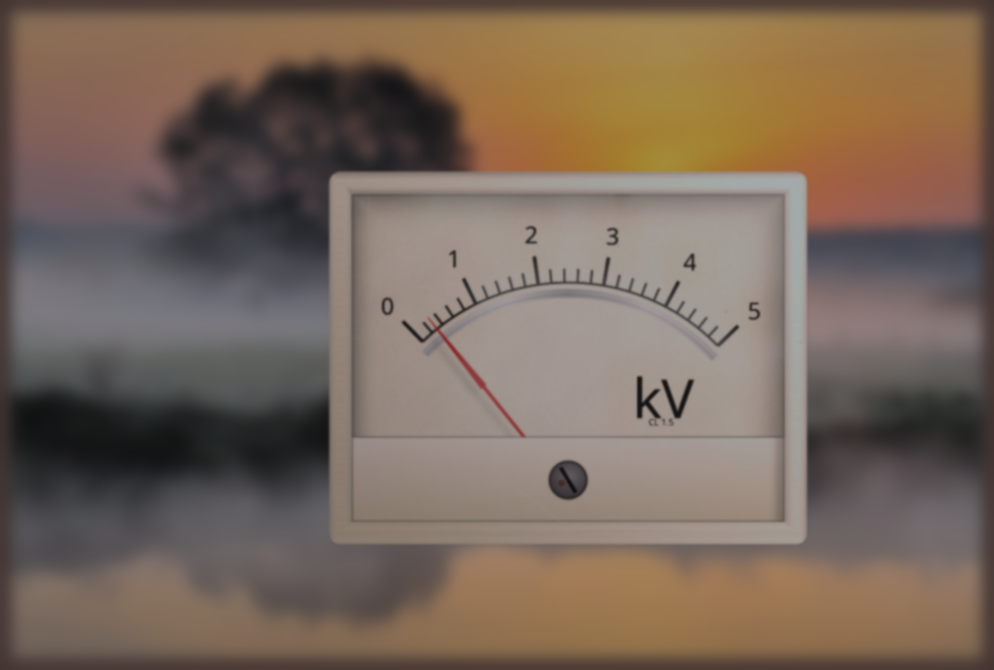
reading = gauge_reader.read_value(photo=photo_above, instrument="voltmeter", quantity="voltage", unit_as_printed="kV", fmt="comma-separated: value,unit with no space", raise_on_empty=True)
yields 0.3,kV
